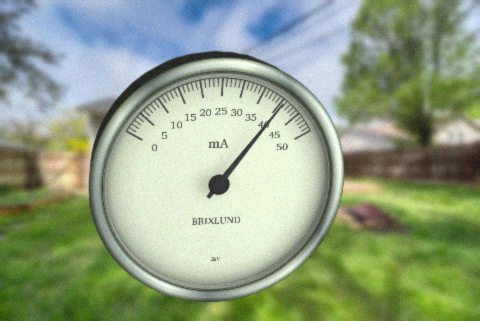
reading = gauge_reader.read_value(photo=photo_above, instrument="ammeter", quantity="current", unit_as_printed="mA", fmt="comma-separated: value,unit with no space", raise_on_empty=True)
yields 40,mA
